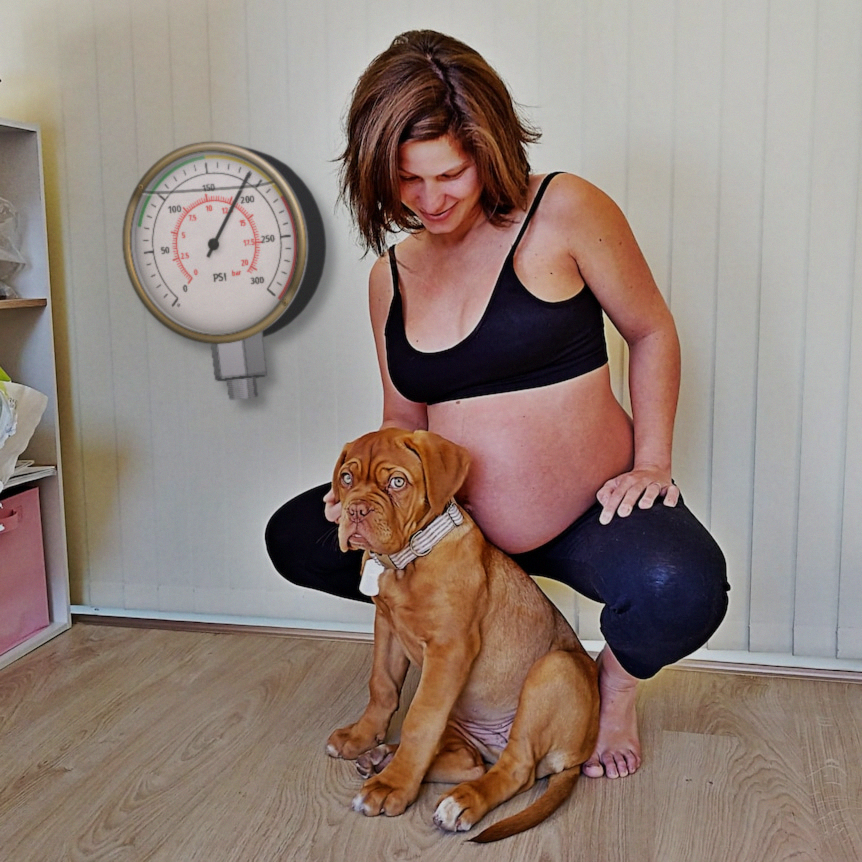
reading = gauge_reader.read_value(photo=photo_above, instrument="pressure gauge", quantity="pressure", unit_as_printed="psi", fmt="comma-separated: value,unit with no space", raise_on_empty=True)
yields 190,psi
